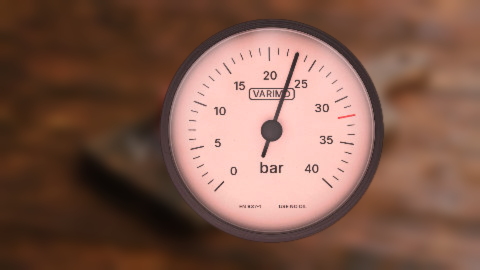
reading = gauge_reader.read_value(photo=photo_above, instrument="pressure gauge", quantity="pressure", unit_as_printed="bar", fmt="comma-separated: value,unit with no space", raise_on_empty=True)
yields 23,bar
